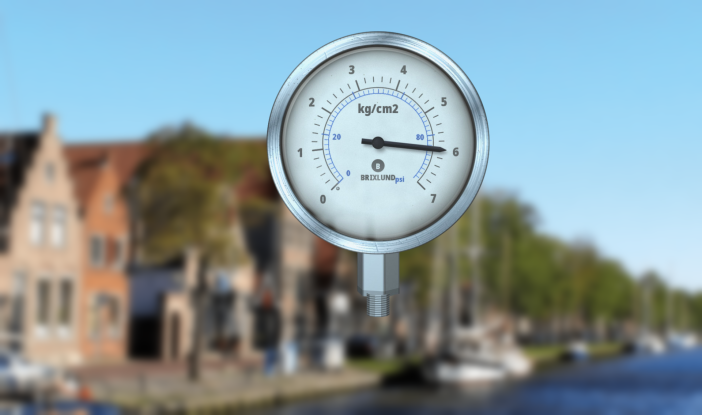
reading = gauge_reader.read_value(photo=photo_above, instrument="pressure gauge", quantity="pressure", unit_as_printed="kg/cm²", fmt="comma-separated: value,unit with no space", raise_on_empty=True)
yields 6,kg/cm²
